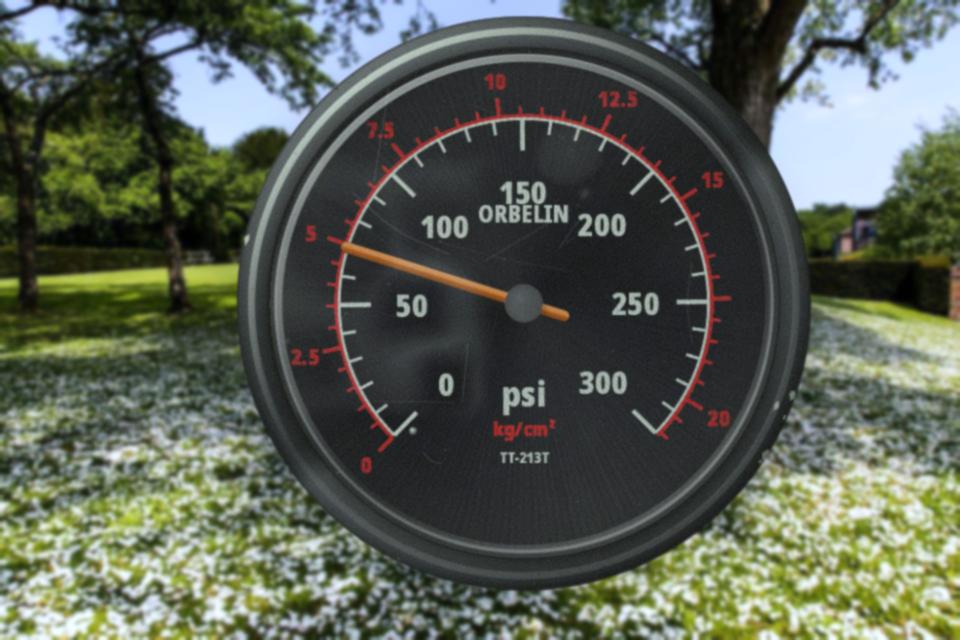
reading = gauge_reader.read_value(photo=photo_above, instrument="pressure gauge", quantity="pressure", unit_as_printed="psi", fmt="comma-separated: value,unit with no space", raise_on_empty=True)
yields 70,psi
